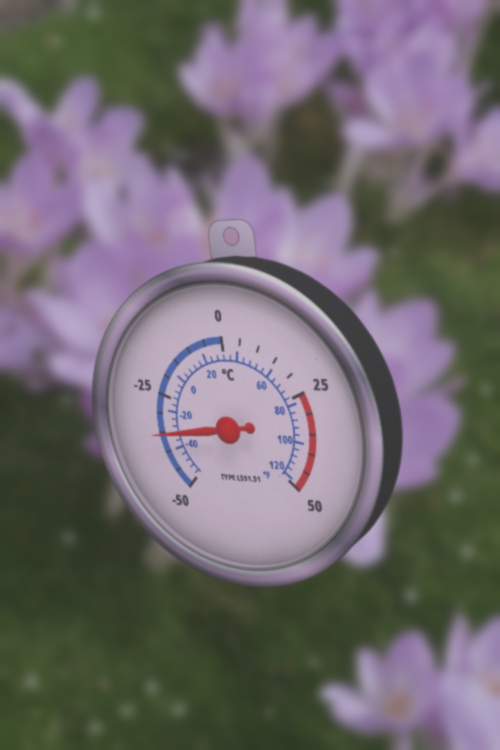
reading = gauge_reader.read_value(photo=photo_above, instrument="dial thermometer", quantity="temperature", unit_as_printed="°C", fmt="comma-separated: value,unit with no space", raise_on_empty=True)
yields -35,°C
